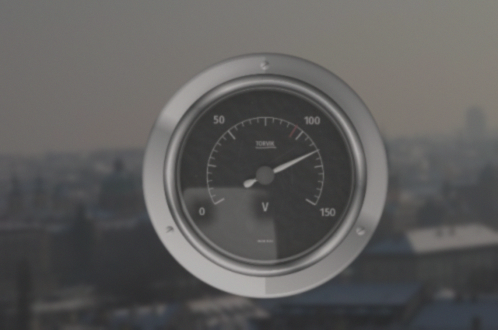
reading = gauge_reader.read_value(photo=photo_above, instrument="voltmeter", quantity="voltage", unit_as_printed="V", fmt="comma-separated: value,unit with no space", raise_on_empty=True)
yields 115,V
